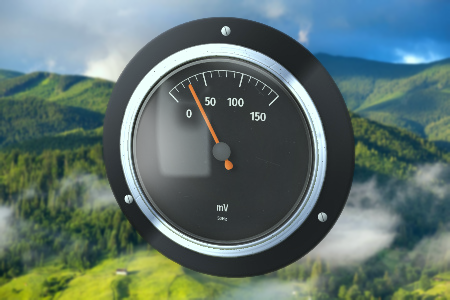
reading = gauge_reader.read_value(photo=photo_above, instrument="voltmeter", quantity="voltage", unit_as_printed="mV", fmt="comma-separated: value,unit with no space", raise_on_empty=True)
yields 30,mV
